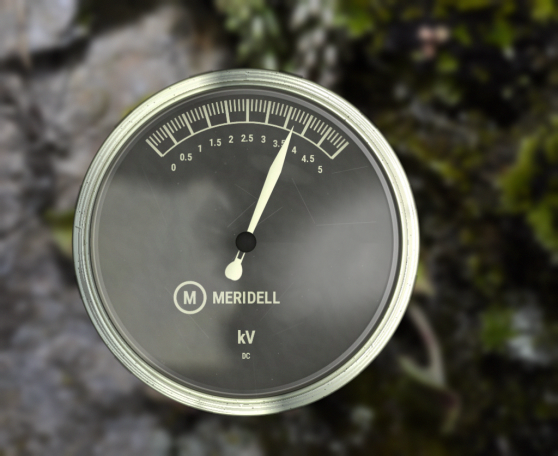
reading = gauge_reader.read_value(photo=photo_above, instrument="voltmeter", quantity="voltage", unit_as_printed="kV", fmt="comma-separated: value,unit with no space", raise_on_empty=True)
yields 3.7,kV
